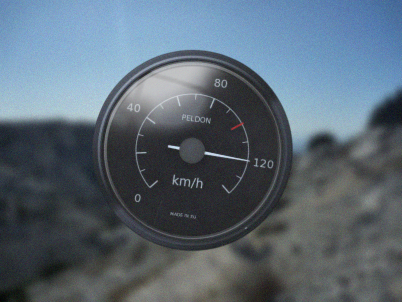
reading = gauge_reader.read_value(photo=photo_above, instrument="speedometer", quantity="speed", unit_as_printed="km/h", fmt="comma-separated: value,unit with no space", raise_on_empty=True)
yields 120,km/h
